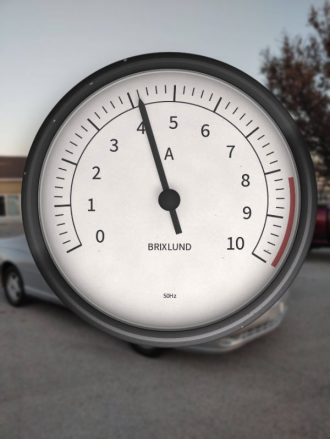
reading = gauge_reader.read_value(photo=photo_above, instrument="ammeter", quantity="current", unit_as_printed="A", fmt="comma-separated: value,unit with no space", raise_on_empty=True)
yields 4.2,A
